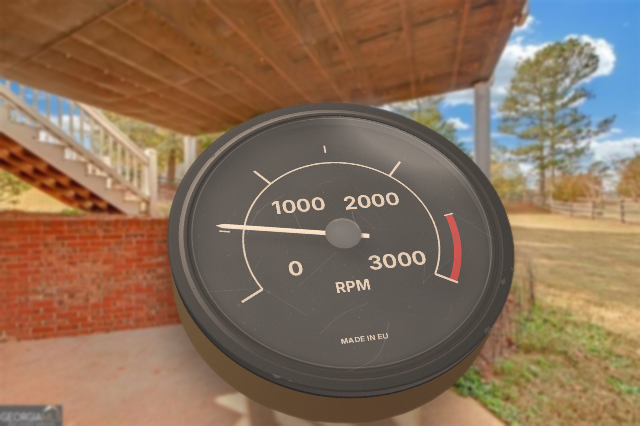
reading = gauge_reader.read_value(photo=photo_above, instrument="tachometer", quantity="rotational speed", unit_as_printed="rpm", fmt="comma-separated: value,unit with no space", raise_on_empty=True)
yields 500,rpm
